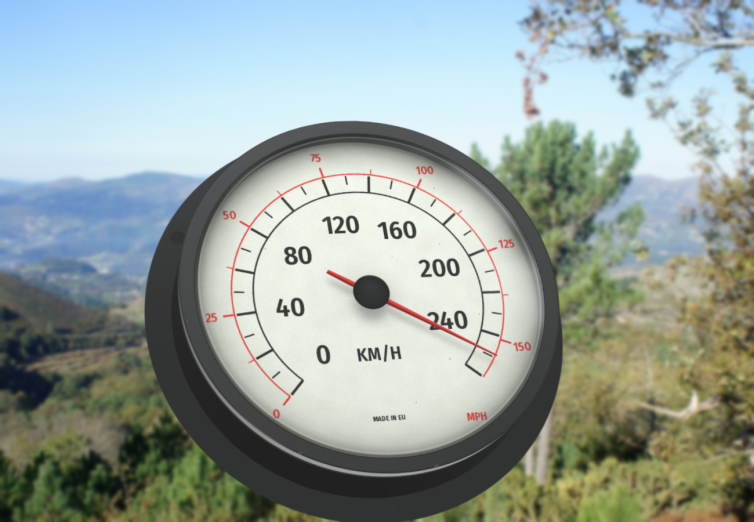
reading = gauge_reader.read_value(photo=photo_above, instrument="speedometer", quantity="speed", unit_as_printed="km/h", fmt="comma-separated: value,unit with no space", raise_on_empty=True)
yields 250,km/h
